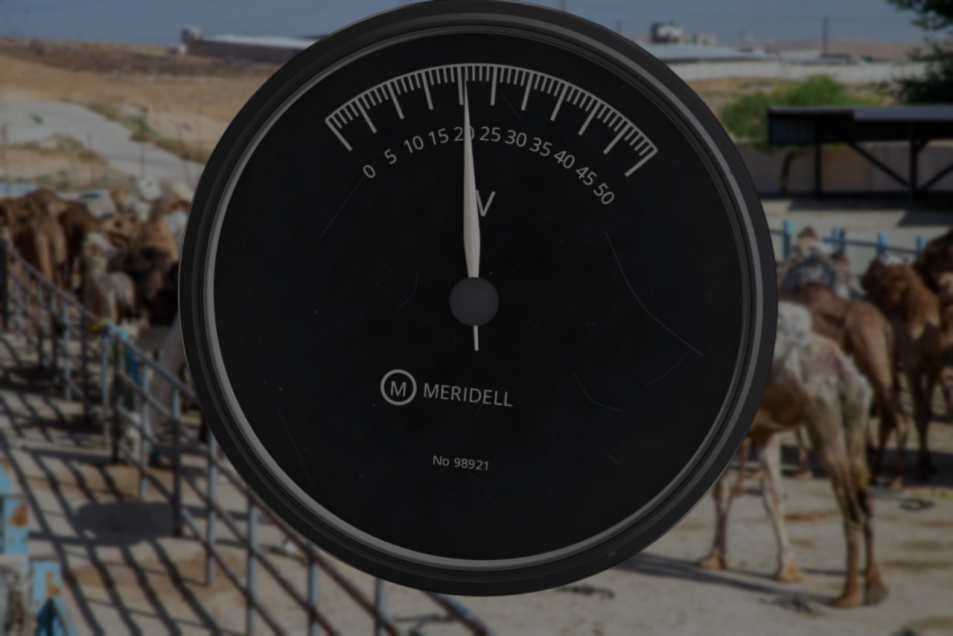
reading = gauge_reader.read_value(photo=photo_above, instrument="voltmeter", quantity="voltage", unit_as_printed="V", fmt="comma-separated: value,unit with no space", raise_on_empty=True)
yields 21,V
